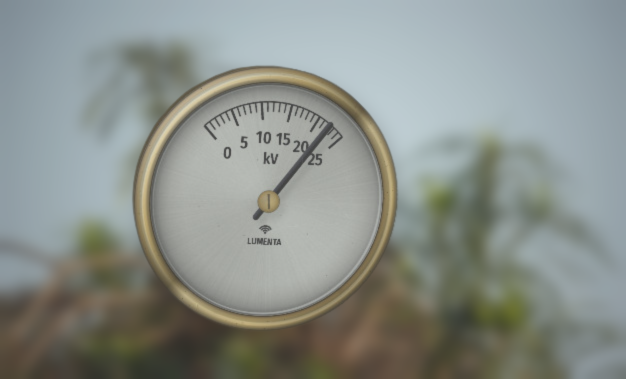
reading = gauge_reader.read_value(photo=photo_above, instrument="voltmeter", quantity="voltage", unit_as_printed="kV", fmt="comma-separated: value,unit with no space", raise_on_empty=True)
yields 22,kV
